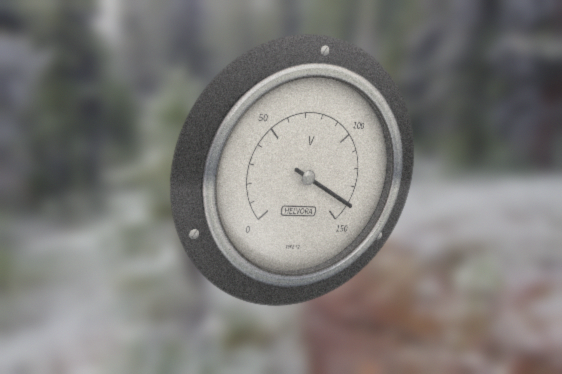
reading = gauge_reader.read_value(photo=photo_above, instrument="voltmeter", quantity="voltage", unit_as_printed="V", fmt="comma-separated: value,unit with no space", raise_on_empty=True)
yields 140,V
